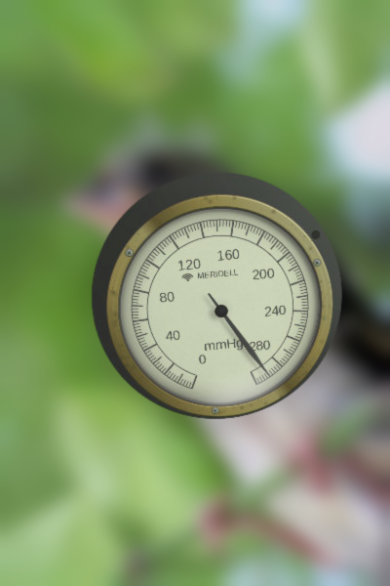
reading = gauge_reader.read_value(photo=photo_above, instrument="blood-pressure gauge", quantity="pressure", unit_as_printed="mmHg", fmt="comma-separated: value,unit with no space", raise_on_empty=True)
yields 290,mmHg
